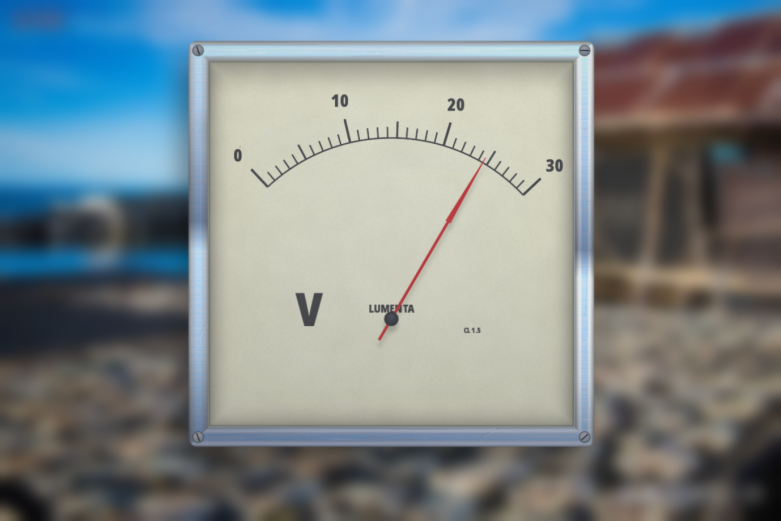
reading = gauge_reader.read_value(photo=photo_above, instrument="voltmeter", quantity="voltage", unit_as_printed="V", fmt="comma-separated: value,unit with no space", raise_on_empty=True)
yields 24.5,V
